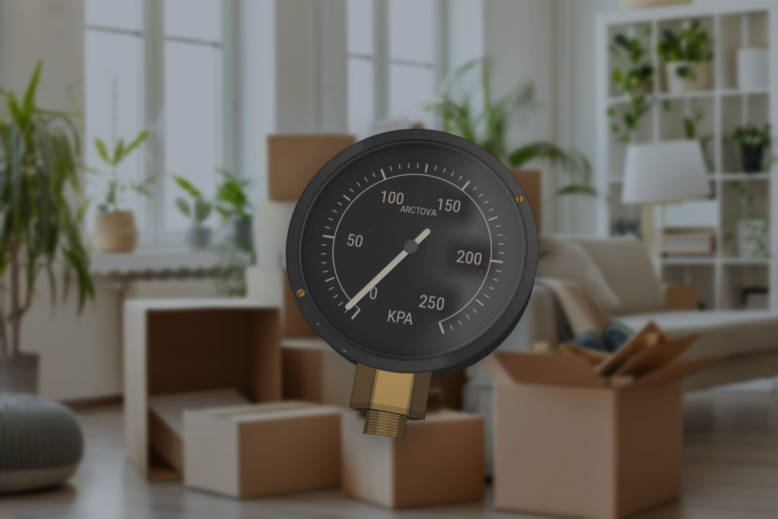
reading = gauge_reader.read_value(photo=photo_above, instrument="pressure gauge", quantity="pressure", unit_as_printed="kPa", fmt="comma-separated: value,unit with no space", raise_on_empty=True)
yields 5,kPa
